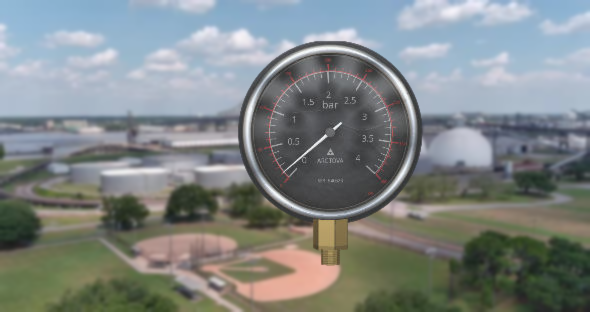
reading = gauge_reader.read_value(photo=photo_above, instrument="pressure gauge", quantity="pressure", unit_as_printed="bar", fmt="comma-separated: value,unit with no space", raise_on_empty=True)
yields 0.1,bar
